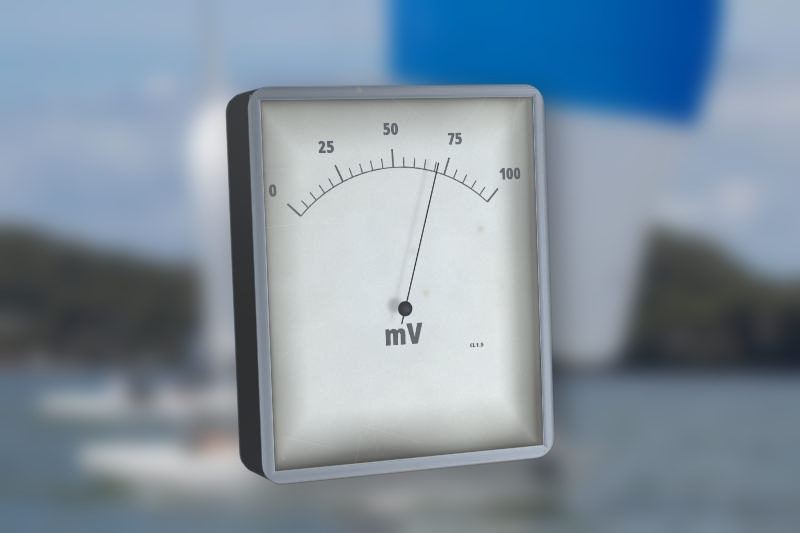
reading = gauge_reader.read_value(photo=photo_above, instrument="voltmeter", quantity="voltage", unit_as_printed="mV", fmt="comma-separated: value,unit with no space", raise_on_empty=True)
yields 70,mV
